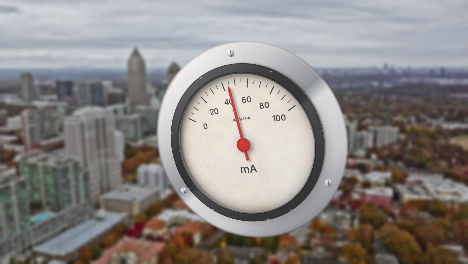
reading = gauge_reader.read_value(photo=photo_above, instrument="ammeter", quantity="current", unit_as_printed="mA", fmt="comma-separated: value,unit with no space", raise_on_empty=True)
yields 45,mA
